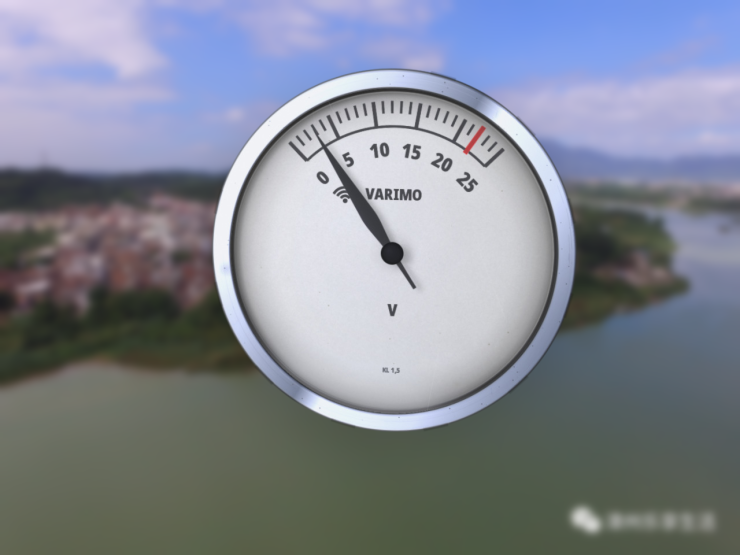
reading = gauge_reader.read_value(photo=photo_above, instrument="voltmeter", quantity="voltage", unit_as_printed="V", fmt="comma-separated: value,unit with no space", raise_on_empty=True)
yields 3,V
